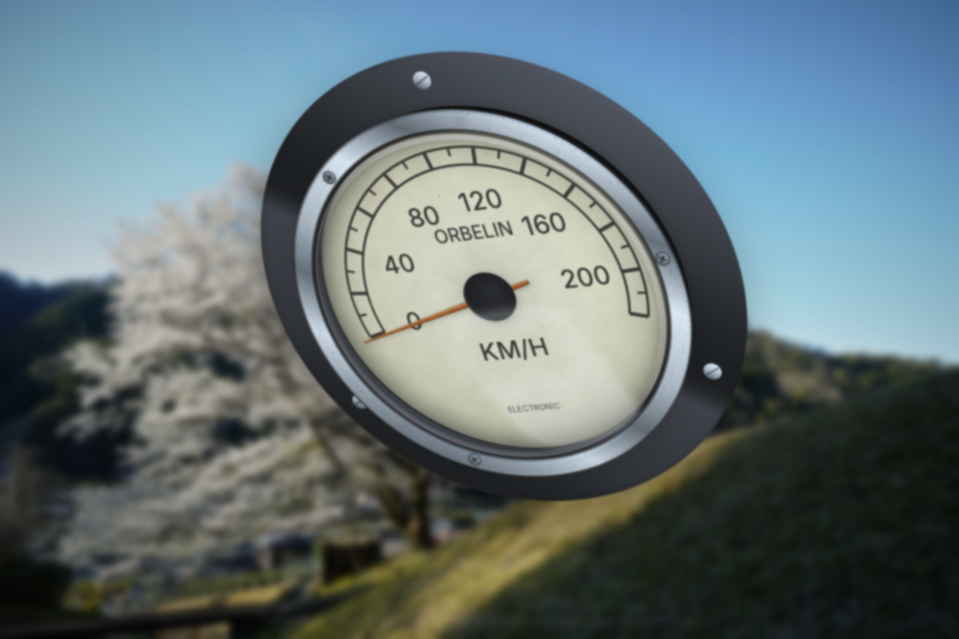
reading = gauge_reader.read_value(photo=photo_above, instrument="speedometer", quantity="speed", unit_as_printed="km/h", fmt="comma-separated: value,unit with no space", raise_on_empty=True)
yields 0,km/h
